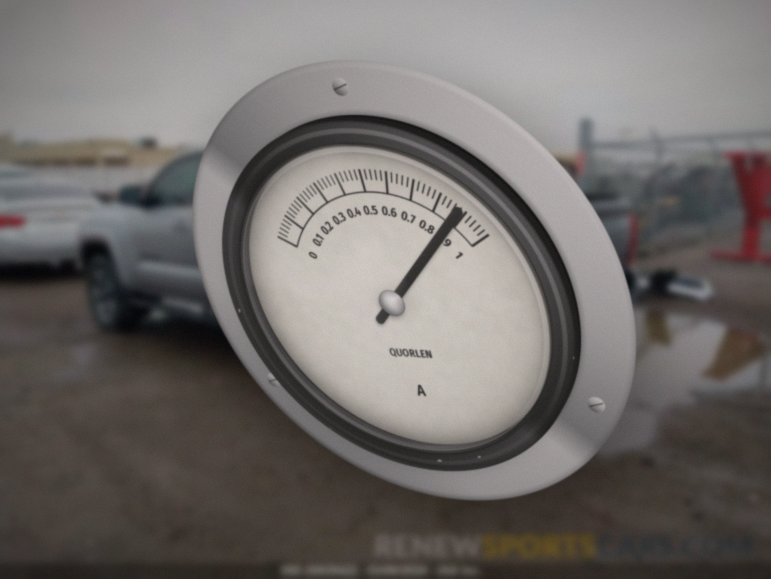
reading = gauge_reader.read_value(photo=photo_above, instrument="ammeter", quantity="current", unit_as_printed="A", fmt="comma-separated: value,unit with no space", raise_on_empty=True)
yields 0.88,A
